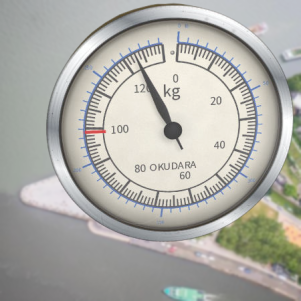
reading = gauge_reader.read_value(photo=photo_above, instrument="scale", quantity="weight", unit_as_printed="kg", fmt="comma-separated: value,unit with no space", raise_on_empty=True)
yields 123,kg
